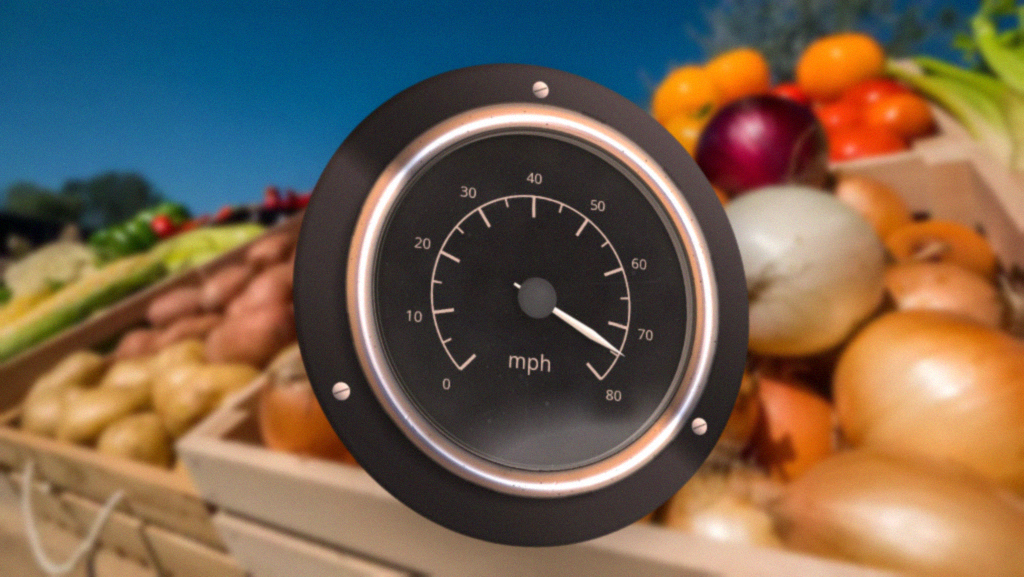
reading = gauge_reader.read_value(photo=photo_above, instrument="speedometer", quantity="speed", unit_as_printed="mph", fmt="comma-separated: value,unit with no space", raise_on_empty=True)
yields 75,mph
